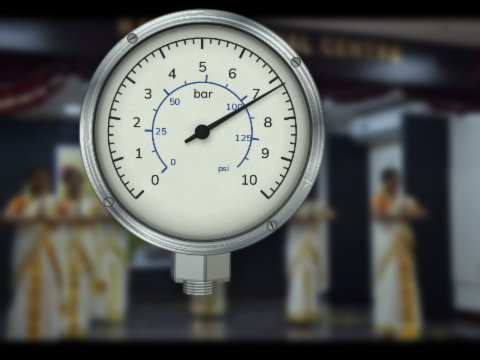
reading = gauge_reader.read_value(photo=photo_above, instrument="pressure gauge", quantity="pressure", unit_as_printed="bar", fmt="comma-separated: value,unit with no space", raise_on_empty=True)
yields 7.2,bar
